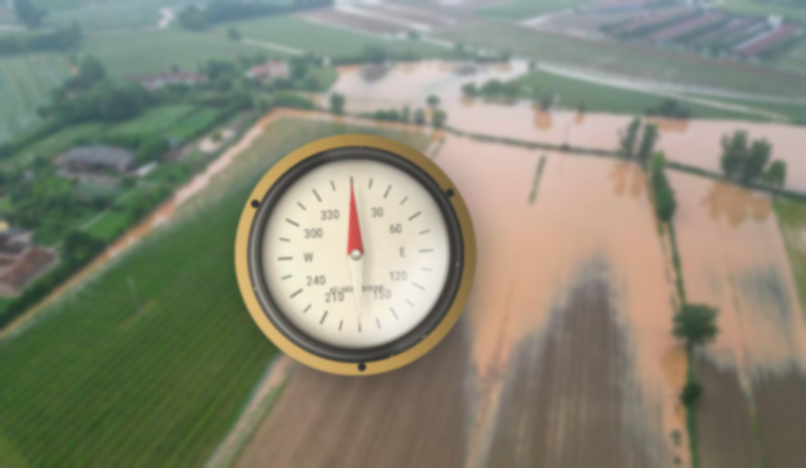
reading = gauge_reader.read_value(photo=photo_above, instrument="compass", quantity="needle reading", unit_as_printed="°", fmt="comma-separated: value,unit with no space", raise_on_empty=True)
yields 0,°
